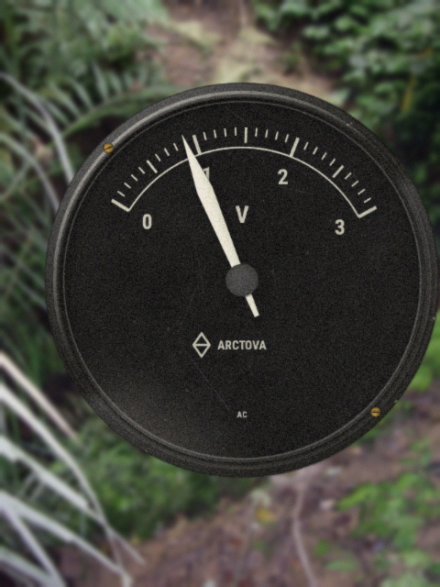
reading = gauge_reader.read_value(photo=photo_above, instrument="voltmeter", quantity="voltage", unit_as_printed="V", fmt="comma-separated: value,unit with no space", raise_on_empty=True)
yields 0.9,V
